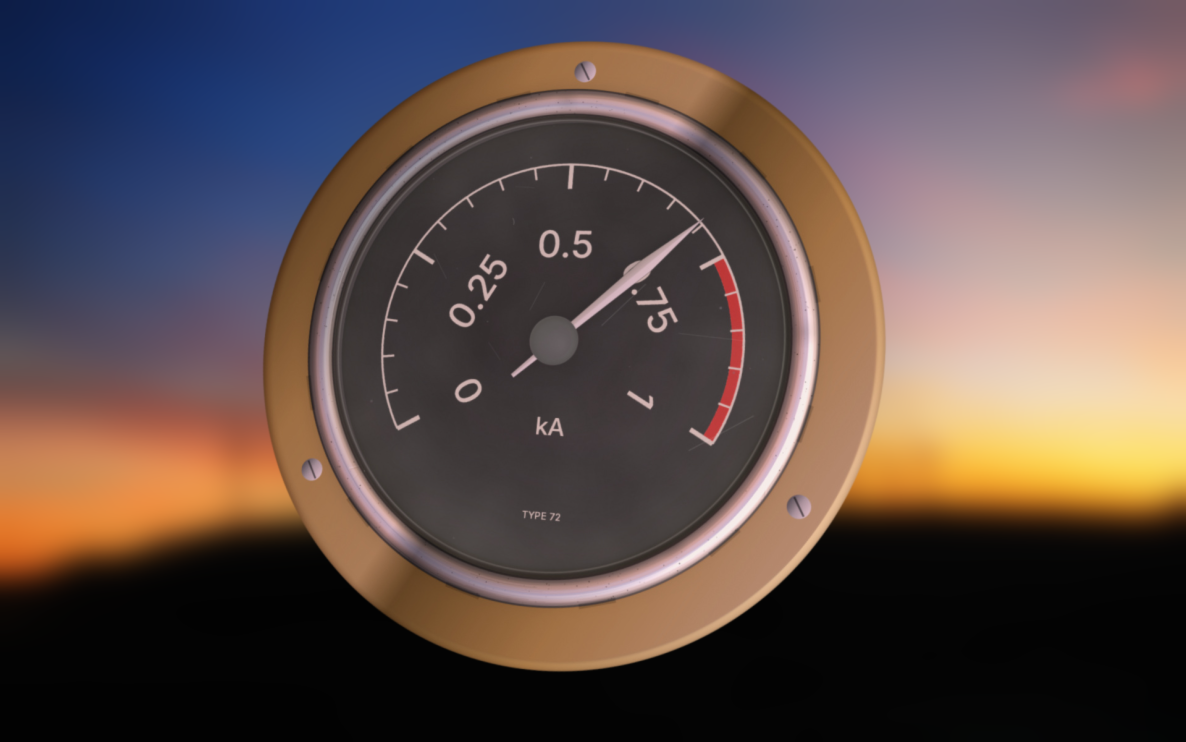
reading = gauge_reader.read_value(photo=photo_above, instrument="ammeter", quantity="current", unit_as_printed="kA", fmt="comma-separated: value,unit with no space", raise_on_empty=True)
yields 0.7,kA
